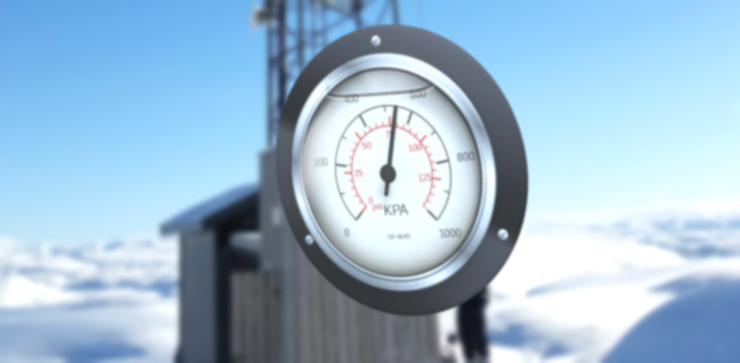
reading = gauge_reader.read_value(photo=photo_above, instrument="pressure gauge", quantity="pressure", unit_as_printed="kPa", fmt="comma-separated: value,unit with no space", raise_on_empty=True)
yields 550,kPa
